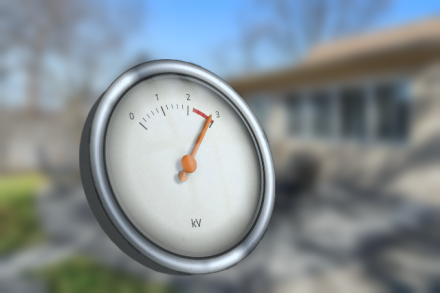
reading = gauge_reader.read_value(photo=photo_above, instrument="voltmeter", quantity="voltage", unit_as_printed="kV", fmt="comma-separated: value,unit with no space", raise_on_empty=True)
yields 2.8,kV
